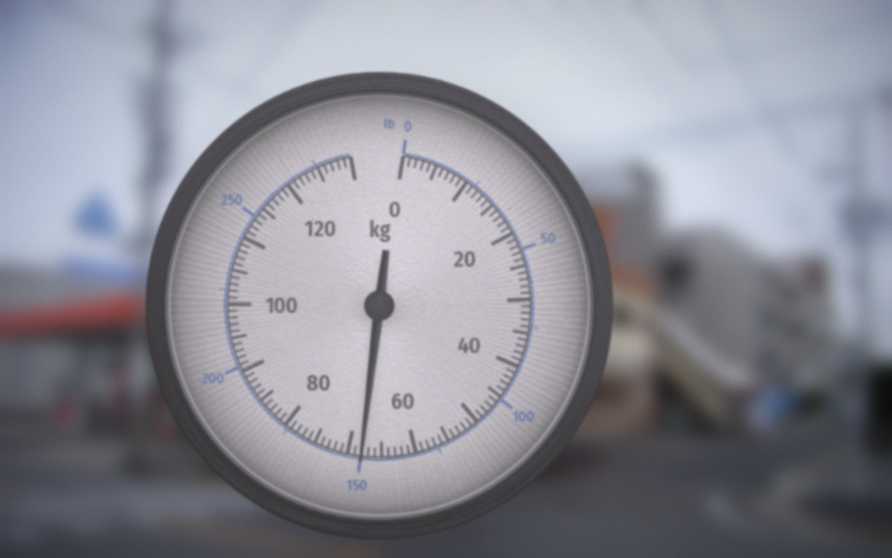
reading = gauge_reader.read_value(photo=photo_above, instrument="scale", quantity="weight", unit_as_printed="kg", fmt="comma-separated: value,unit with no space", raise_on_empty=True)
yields 68,kg
